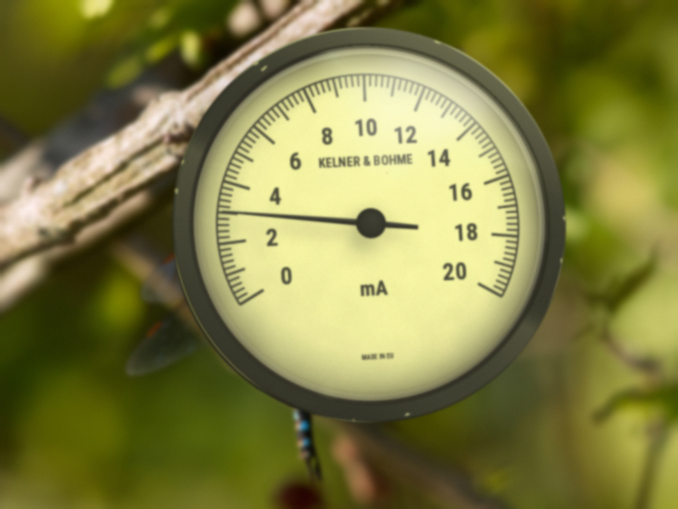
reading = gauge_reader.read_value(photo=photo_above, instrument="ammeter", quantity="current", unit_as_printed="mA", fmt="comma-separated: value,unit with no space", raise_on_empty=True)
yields 3,mA
